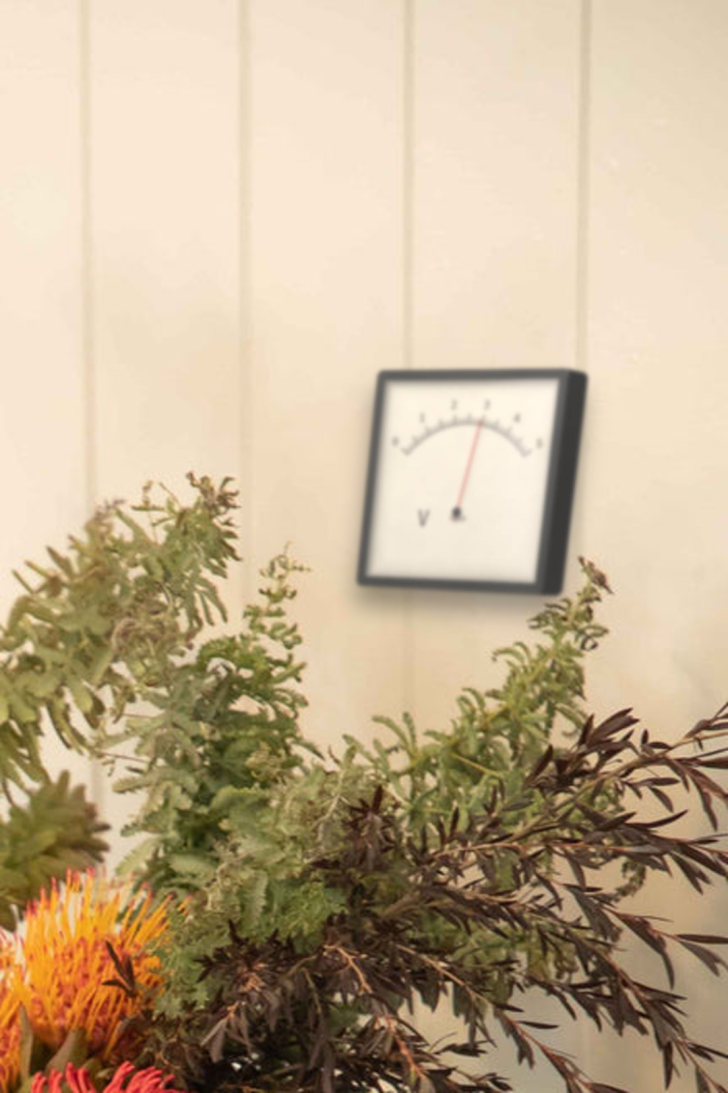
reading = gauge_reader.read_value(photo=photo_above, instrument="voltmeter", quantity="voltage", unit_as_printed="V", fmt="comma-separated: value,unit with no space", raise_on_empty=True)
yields 3,V
